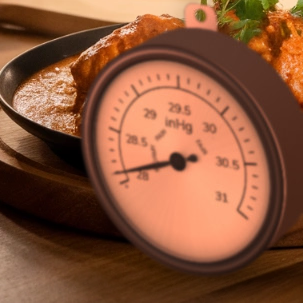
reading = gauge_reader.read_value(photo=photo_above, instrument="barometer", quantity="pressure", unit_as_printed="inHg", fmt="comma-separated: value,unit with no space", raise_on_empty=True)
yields 28.1,inHg
